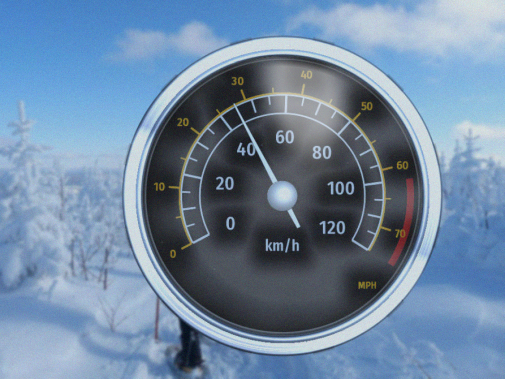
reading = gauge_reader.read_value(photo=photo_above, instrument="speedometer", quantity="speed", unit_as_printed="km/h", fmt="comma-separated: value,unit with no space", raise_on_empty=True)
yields 45,km/h
